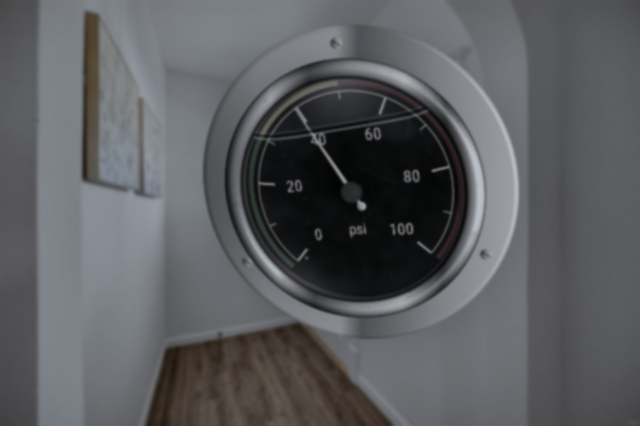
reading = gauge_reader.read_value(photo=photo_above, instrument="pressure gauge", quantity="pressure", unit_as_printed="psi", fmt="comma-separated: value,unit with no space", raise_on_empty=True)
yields 40,psi
